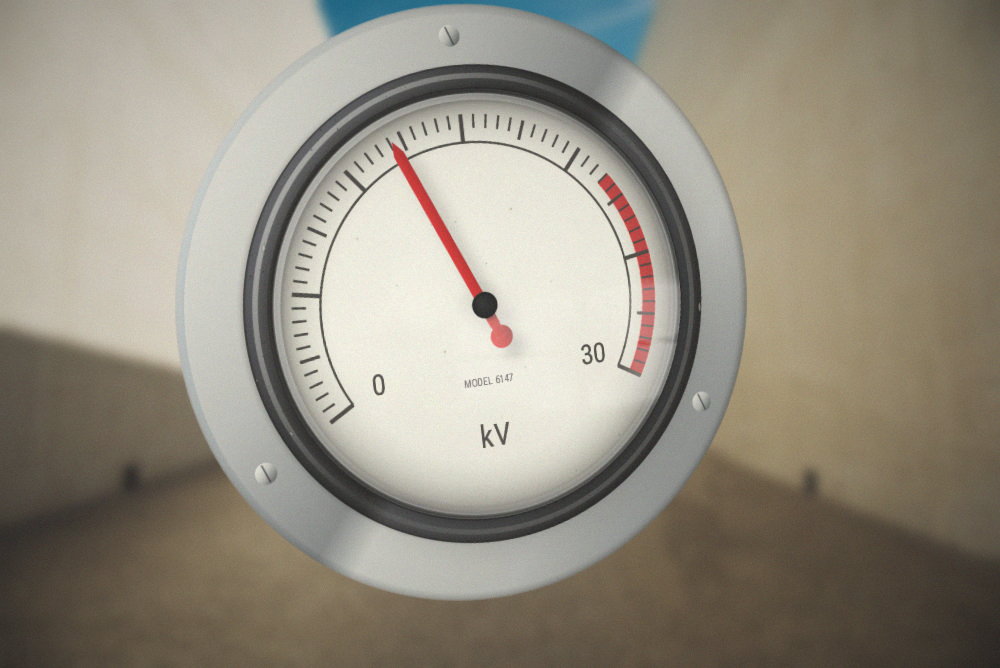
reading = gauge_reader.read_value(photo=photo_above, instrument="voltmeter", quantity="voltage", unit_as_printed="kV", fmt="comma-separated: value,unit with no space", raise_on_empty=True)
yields 12,kV
